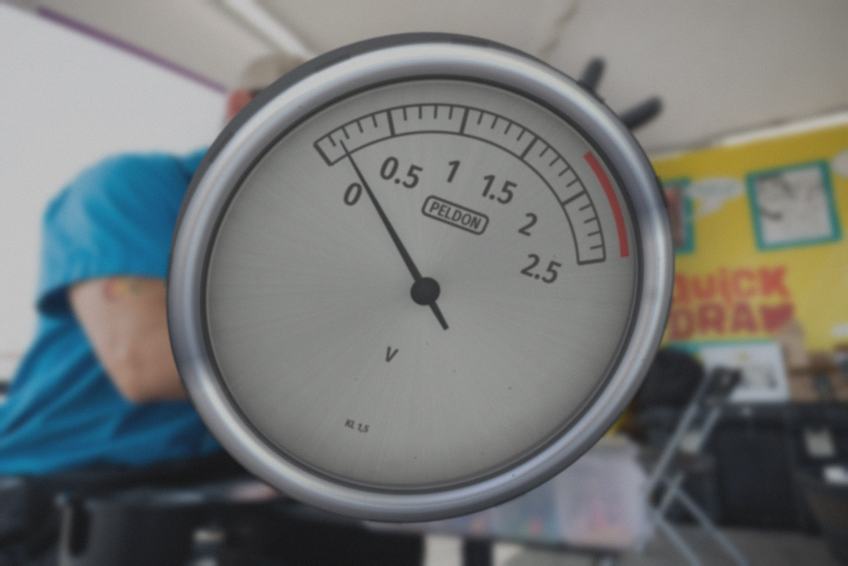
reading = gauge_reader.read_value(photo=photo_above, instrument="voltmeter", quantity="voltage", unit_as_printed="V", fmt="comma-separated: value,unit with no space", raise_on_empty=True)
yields 0.15,V
